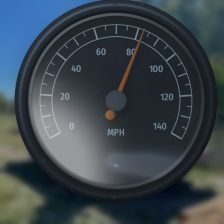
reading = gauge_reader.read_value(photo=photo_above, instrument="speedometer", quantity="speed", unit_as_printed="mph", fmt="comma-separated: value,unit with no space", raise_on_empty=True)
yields 82.5,mph
